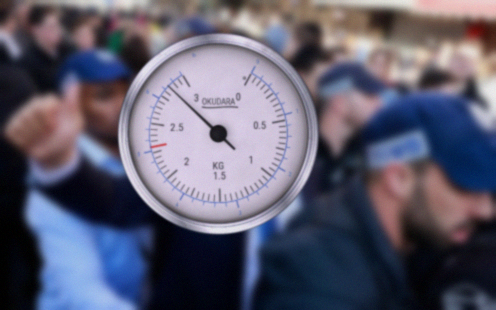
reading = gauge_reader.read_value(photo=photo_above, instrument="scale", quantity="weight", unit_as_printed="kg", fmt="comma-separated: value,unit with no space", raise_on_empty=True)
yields 2.85,kg
